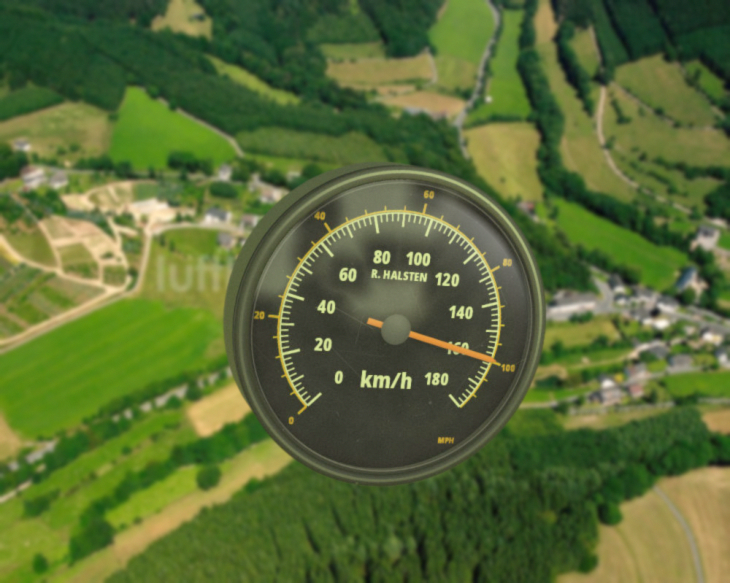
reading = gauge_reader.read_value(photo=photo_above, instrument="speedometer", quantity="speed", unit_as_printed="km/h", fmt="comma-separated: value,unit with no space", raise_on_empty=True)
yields 160,km/h
